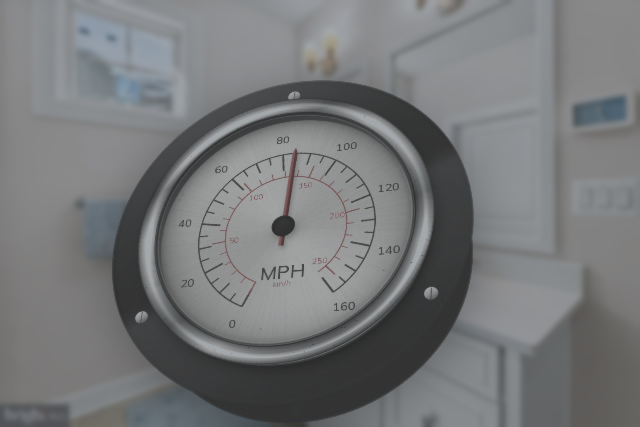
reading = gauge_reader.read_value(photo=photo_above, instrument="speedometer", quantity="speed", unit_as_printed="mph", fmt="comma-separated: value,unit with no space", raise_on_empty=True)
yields 85,mph
